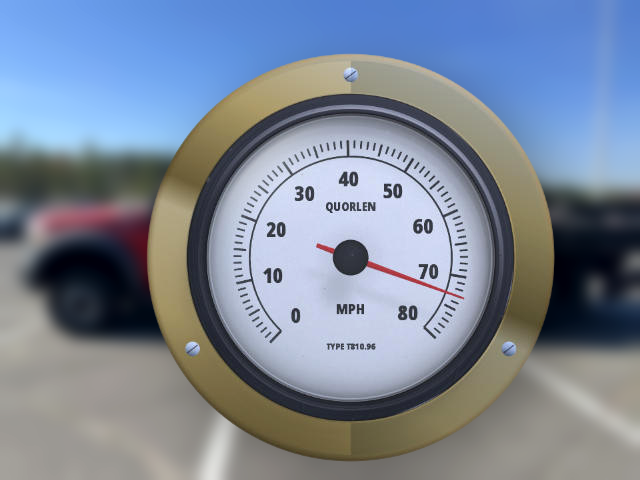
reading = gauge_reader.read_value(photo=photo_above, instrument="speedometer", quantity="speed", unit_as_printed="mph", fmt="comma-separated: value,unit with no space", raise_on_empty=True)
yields 73,mph
